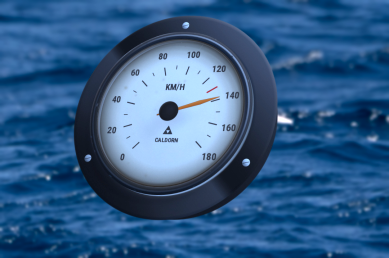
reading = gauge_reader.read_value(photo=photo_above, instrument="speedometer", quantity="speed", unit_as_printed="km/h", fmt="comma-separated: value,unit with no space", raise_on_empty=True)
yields 140,km/h
